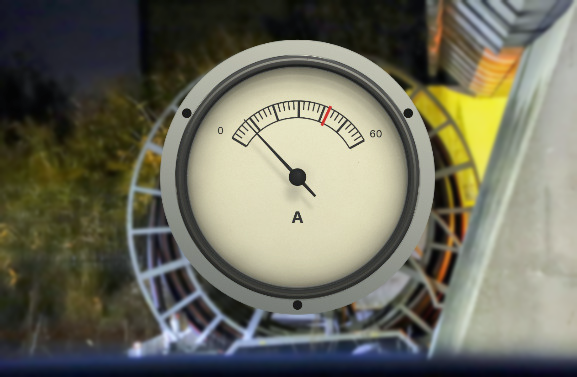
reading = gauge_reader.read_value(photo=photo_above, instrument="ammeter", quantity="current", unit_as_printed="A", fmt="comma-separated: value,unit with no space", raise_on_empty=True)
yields 8,A
